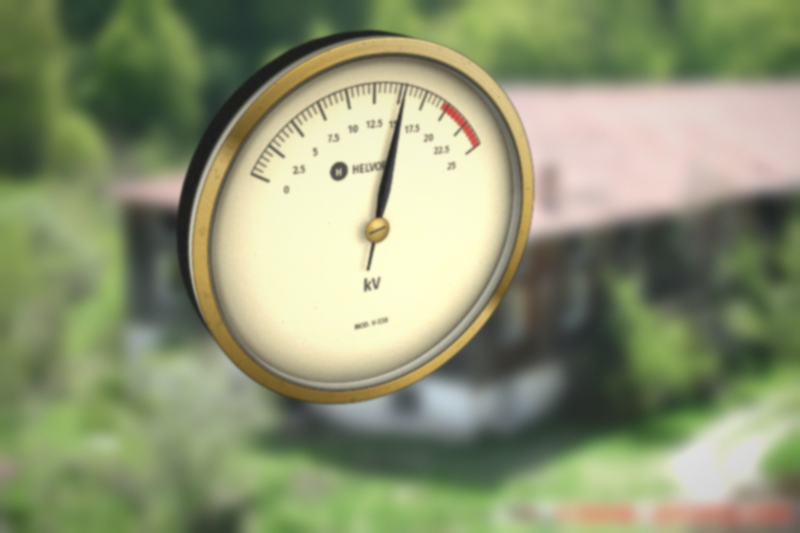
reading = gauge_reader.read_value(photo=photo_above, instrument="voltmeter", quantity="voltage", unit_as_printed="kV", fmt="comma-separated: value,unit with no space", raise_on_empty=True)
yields 15,kV
